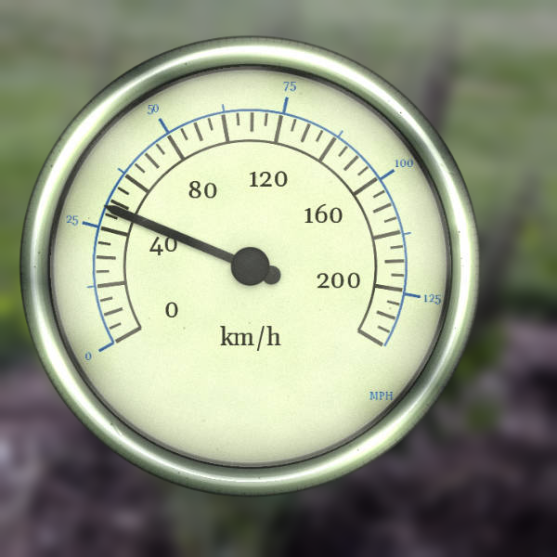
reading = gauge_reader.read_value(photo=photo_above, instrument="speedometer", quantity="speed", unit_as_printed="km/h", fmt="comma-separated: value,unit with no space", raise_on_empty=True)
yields 47.5,km/h
